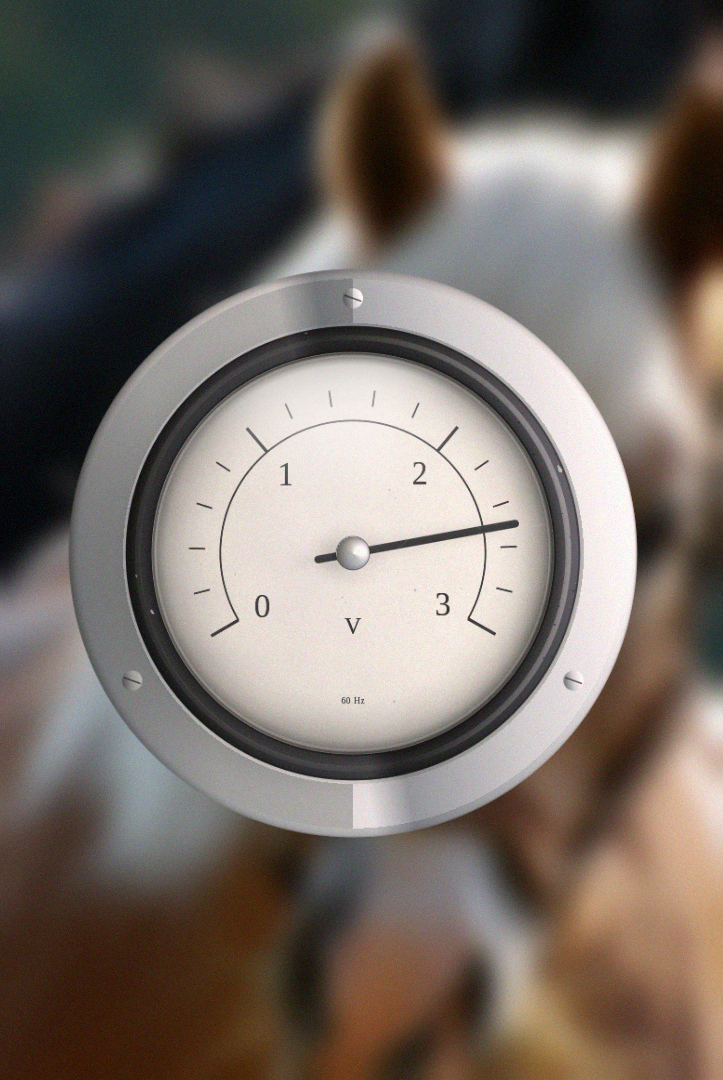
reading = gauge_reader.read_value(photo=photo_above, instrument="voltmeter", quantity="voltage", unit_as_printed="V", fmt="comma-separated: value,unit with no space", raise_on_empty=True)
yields 2.5,V
